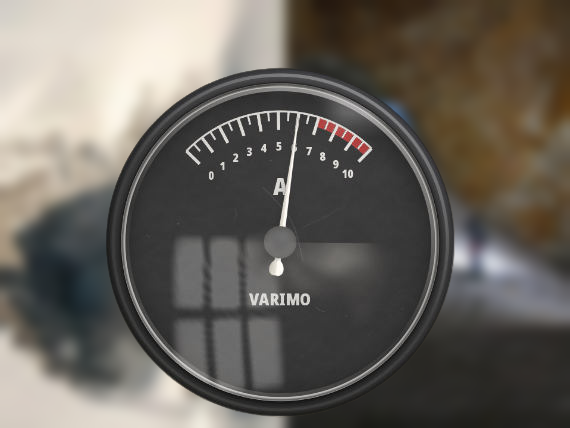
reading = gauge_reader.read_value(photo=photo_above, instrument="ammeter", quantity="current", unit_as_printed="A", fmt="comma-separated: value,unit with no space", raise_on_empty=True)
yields 6,A
